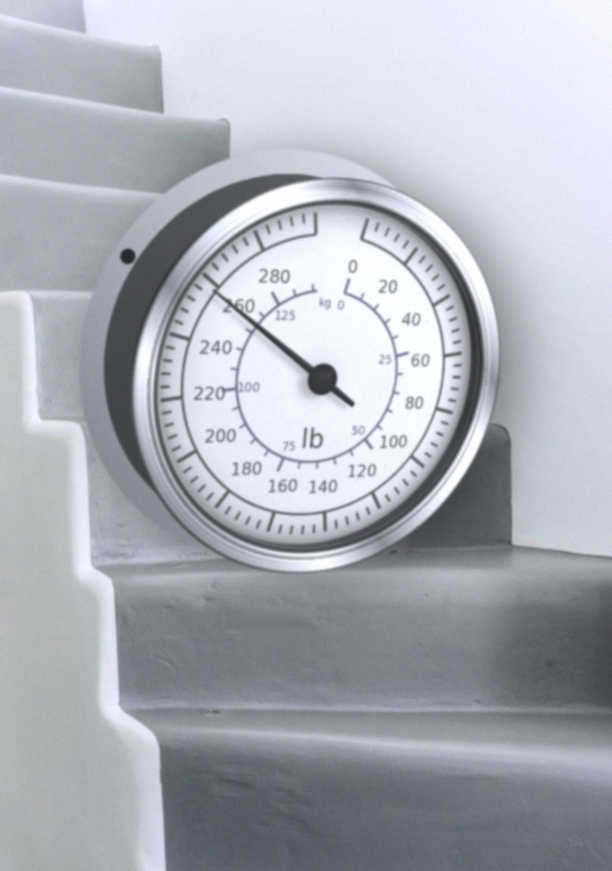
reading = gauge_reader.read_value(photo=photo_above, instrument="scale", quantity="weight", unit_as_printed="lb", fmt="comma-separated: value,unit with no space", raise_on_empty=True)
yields 258,lb
